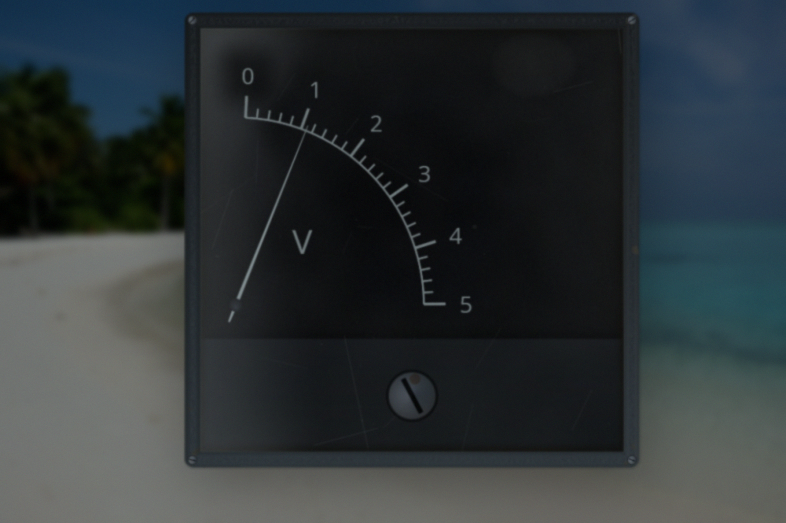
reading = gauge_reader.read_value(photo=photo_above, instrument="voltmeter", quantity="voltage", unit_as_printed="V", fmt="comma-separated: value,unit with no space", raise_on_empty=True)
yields 1.1,V
